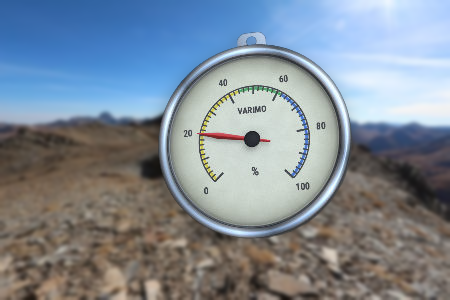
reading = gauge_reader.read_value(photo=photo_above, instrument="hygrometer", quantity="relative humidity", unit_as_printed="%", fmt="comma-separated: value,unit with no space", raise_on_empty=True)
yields 20,%
